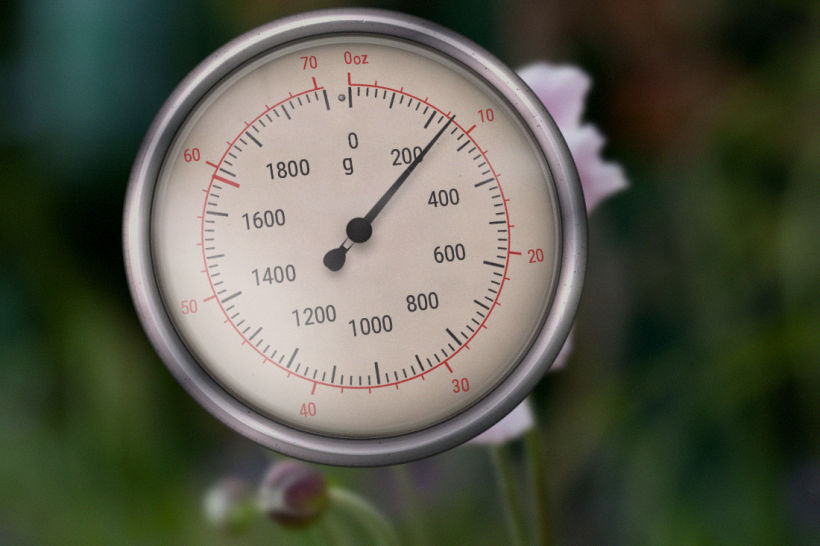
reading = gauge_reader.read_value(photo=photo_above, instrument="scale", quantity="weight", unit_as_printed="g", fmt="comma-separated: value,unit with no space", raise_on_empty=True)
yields 240,g
